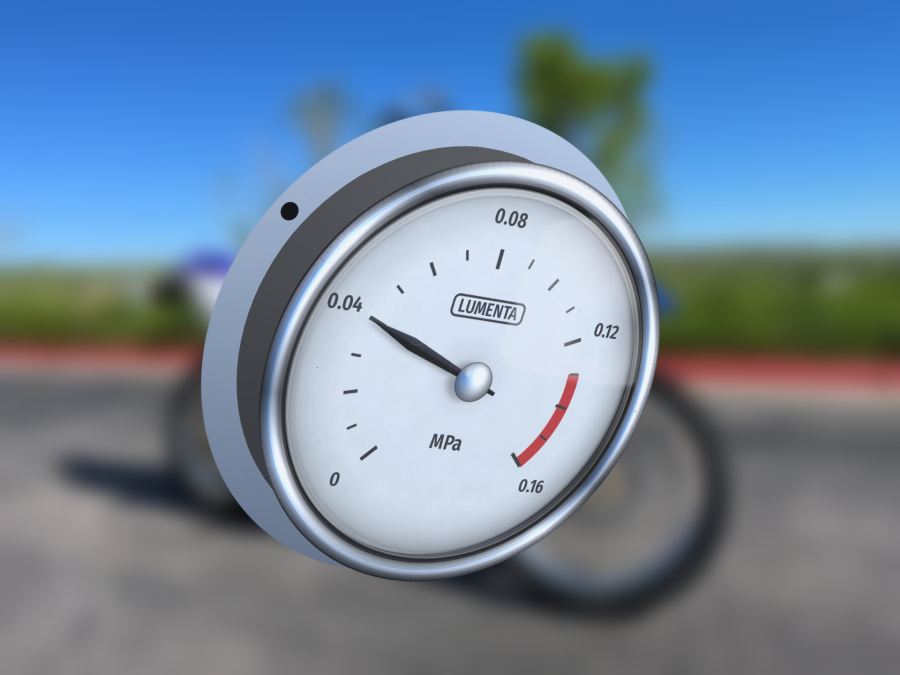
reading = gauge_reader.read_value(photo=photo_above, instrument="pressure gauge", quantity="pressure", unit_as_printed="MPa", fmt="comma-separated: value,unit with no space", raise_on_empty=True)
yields 0.04,MPa
